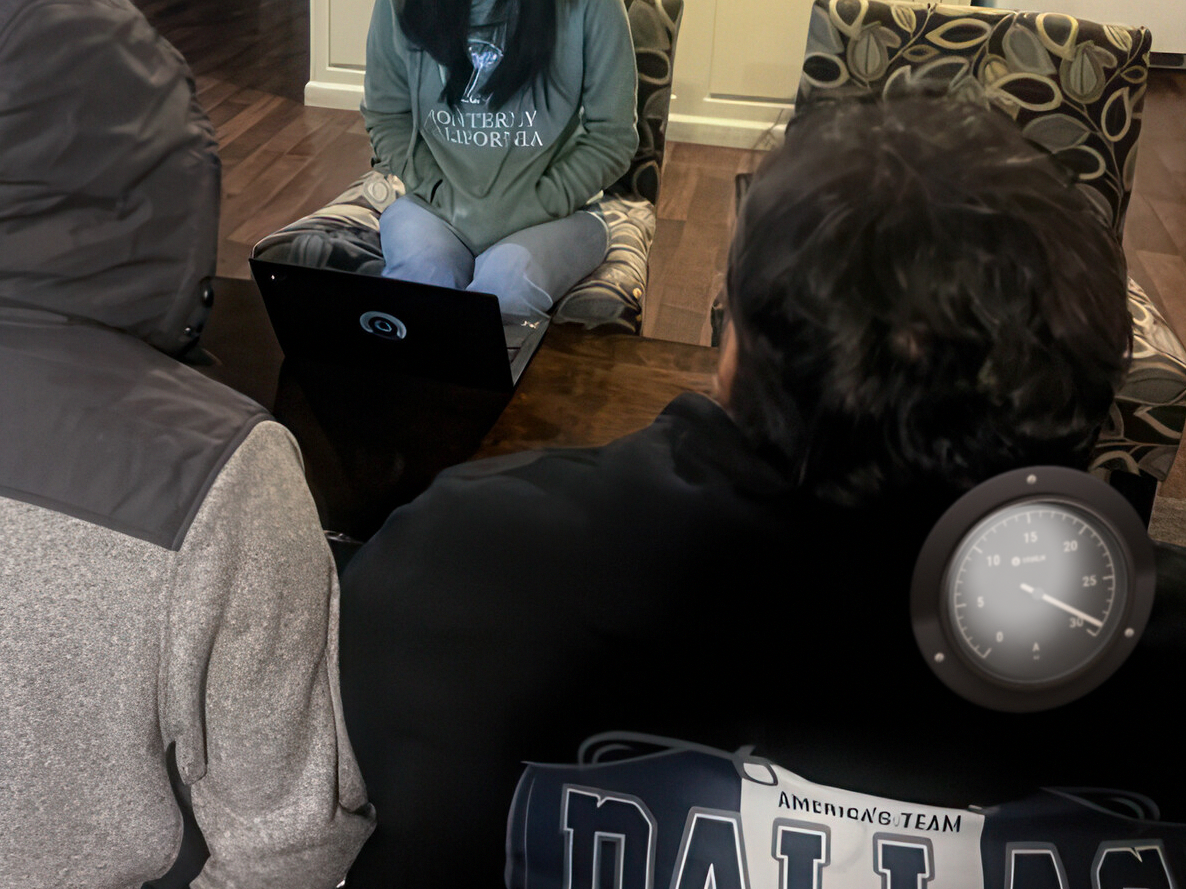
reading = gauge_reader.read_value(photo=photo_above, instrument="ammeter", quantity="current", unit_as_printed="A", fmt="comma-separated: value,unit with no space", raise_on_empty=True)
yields 29,A
